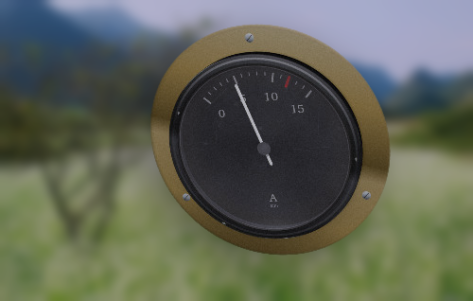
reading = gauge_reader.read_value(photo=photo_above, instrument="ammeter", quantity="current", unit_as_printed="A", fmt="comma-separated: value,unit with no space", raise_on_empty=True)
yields 5,A
